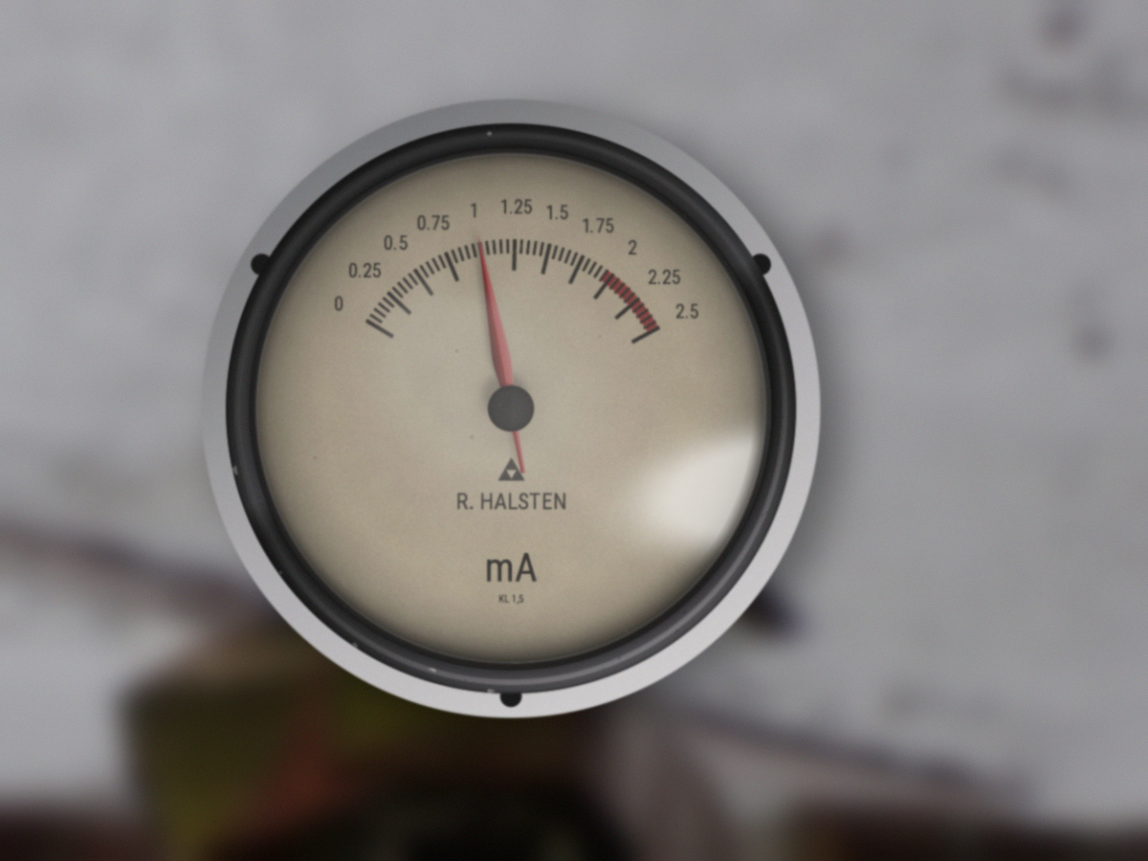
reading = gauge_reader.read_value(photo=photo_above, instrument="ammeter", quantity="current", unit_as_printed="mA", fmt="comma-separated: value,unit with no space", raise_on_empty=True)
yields 1,mA
